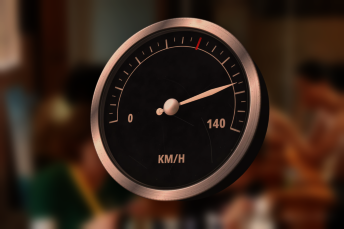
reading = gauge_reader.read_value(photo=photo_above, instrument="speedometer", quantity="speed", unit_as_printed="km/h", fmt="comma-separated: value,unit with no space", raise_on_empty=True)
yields 115,km/h
